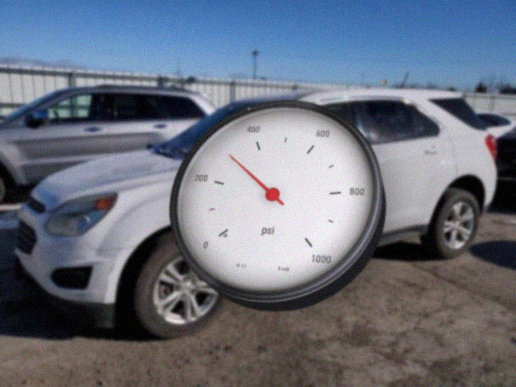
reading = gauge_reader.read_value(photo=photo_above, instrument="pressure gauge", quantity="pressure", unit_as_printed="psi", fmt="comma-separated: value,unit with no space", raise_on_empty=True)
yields 300,psi
